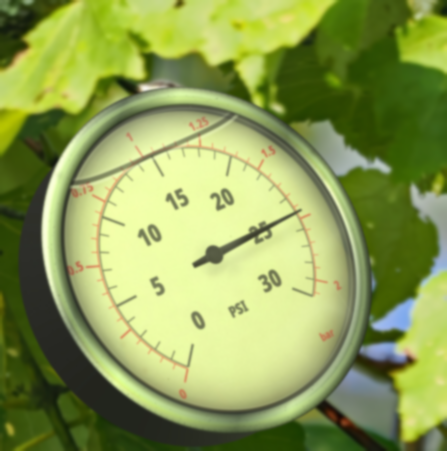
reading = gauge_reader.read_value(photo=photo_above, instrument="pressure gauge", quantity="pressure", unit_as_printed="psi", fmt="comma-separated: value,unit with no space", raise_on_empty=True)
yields 25,psi
